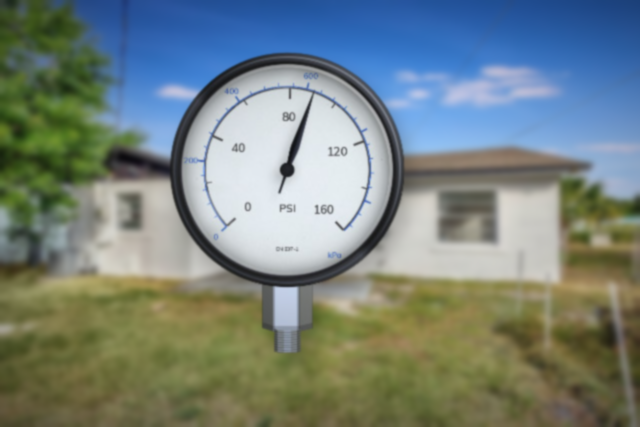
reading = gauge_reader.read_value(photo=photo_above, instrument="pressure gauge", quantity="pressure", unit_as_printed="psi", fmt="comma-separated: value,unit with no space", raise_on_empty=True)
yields 90,psi
